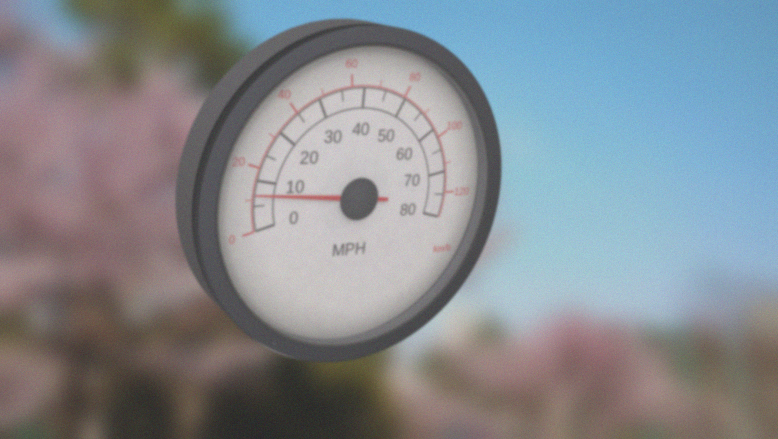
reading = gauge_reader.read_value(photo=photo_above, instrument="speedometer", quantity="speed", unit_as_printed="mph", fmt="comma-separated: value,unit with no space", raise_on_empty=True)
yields 7.5,mph
